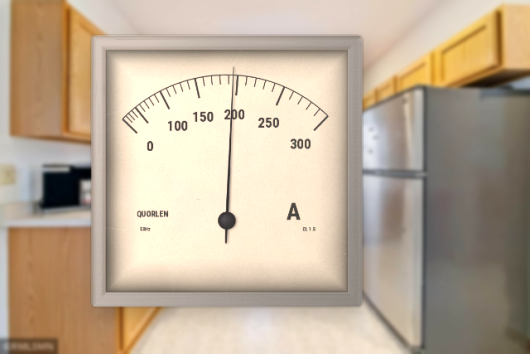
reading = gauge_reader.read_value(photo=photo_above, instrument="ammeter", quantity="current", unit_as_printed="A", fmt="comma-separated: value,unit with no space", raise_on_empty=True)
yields 195,A
